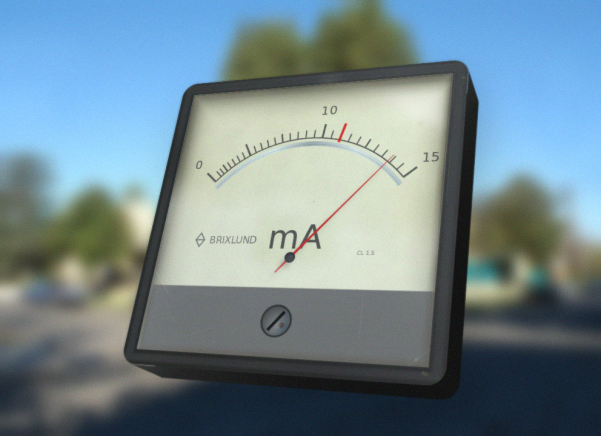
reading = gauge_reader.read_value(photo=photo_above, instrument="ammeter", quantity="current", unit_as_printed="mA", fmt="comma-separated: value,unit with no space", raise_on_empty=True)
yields 14,mA
